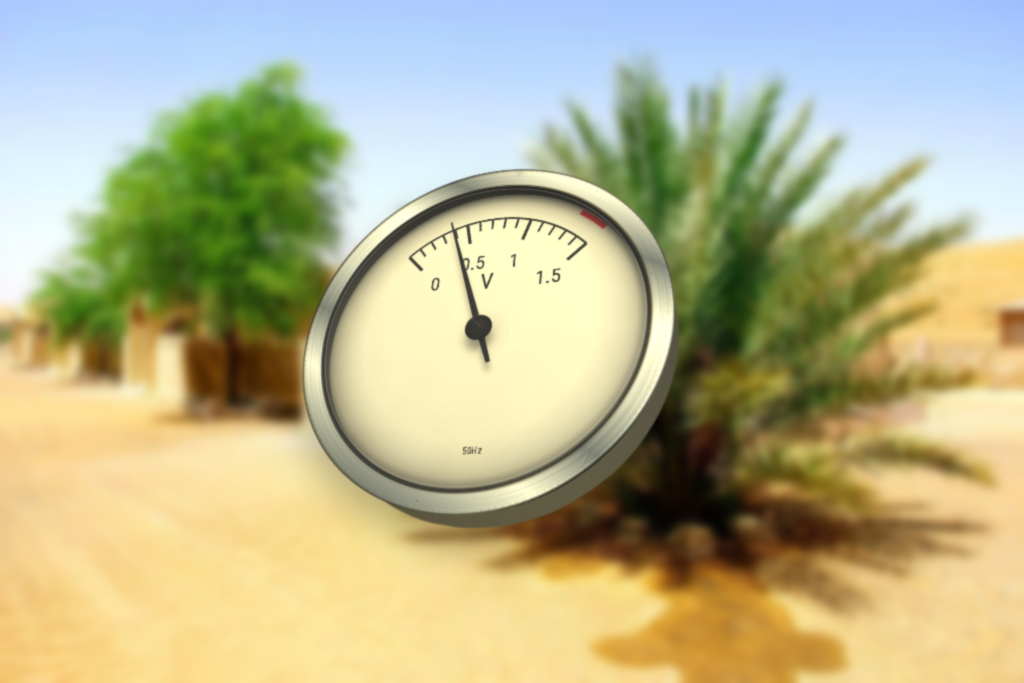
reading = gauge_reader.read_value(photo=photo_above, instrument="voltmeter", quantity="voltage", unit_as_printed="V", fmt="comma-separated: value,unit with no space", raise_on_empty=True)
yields 0.4,V
